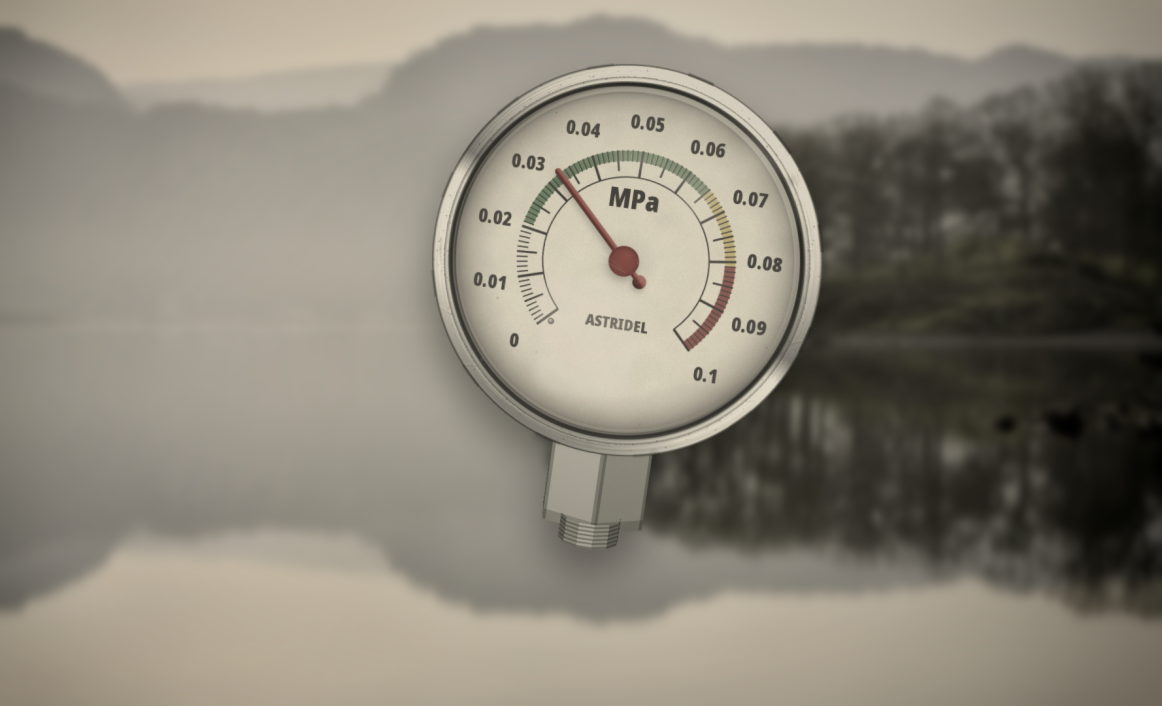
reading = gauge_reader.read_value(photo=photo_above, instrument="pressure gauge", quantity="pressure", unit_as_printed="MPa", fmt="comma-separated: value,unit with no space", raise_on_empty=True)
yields 0.033,MPa
